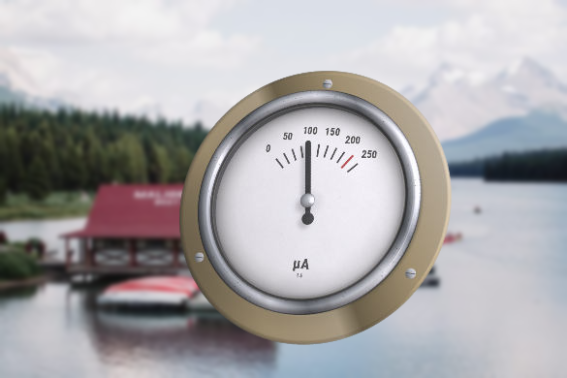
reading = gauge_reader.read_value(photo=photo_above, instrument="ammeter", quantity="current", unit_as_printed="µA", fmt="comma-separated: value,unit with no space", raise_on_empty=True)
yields 100,µA
